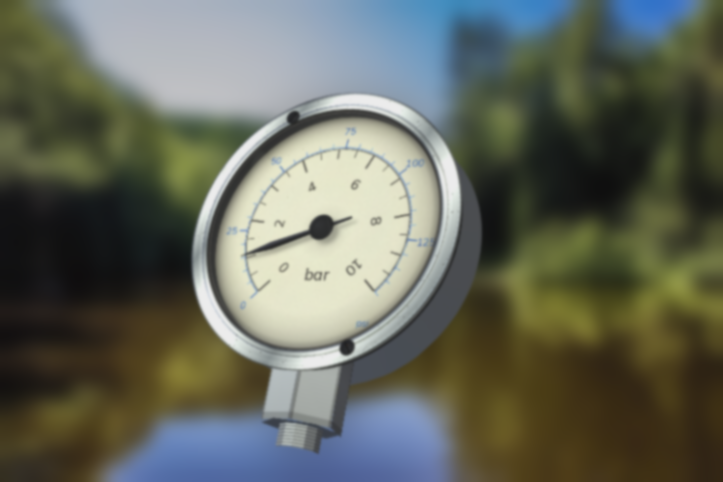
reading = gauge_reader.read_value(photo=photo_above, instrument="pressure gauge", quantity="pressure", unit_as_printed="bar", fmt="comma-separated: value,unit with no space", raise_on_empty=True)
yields 1,bar
